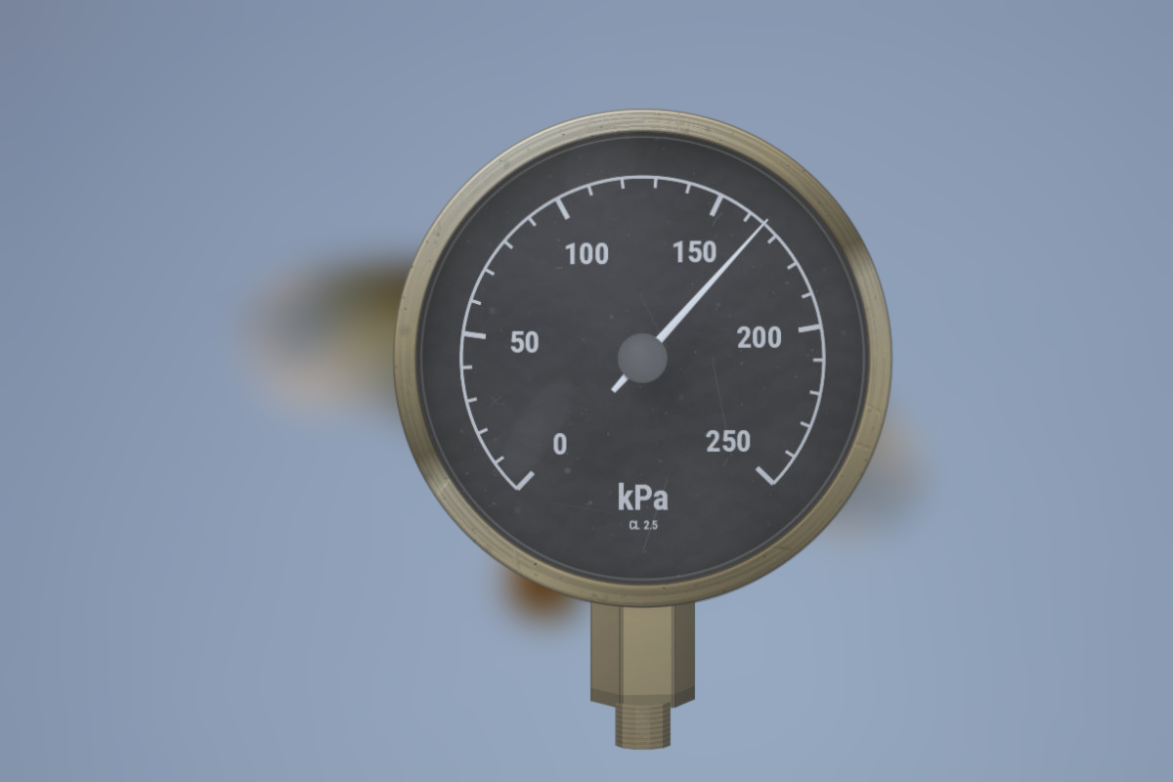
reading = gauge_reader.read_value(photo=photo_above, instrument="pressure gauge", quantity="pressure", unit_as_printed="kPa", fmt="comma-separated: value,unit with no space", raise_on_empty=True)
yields 165,kPa
